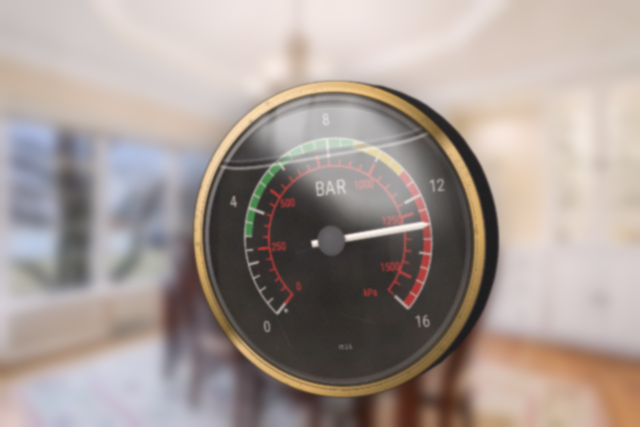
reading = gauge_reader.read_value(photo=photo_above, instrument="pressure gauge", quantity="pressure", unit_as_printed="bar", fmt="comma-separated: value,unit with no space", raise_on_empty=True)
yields 13,bar
